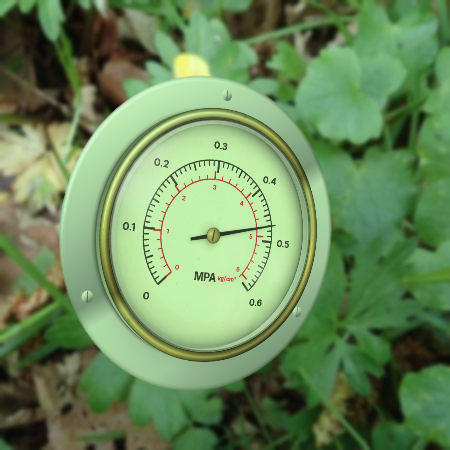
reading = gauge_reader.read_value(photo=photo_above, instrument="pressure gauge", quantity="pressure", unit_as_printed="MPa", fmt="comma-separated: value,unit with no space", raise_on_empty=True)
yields 0.47,MPa
